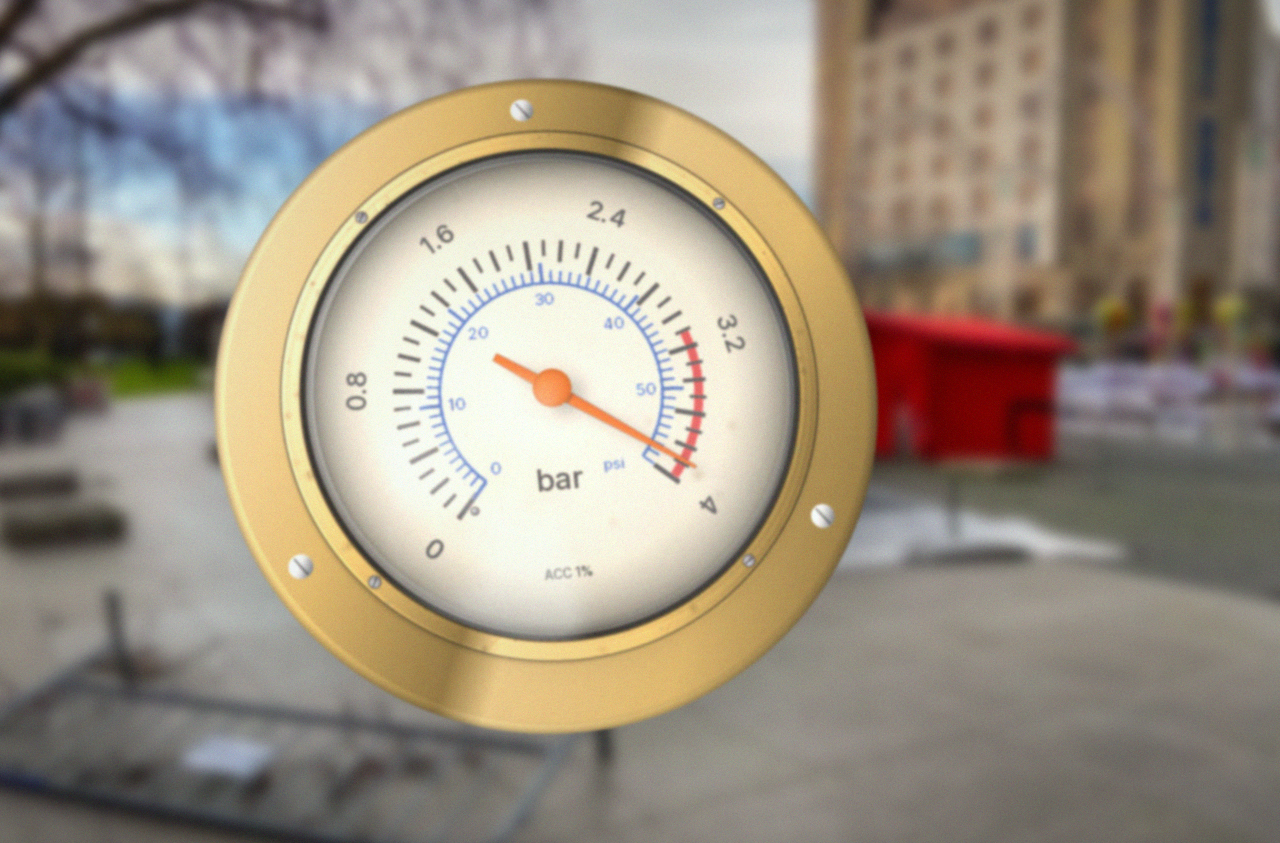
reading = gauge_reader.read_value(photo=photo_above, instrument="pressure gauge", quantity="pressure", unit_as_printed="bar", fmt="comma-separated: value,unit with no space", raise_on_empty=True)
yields 3.9,bar
